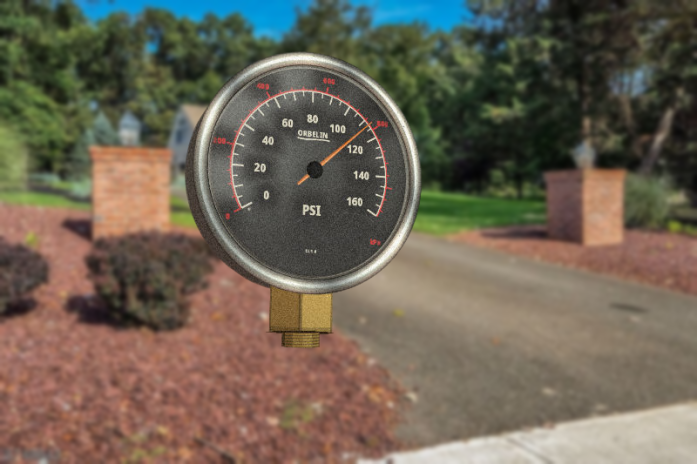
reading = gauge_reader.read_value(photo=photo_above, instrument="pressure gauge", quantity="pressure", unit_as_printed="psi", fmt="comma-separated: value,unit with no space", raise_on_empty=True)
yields 112.5,psi
